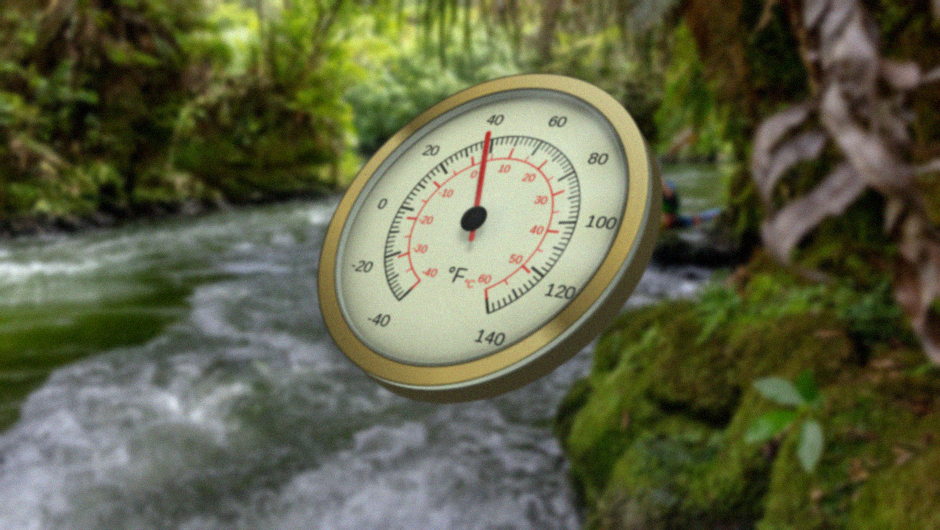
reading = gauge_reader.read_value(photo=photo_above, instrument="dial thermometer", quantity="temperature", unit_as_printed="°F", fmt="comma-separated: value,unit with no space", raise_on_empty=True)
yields 40,°F
